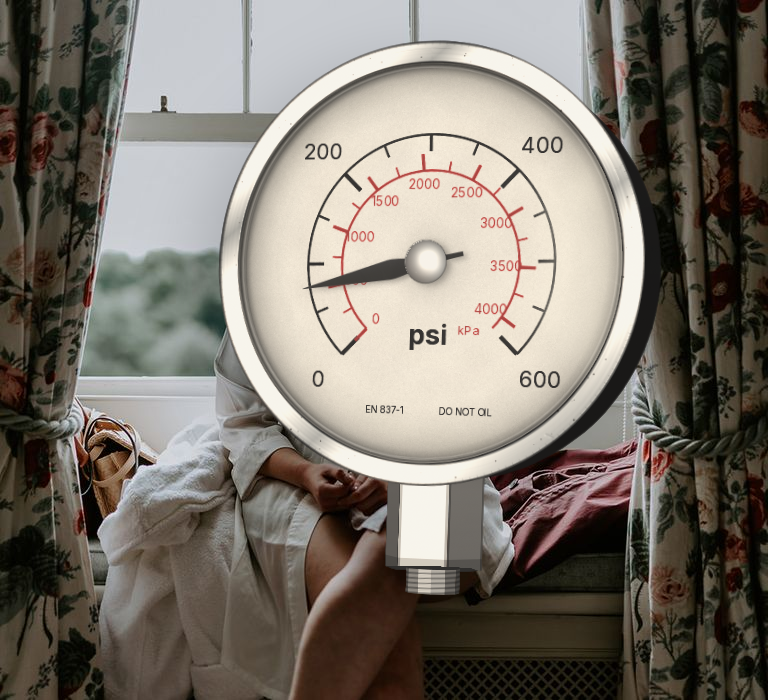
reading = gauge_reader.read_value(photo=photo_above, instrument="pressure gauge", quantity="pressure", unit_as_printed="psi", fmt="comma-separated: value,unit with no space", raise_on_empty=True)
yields 75,psi
